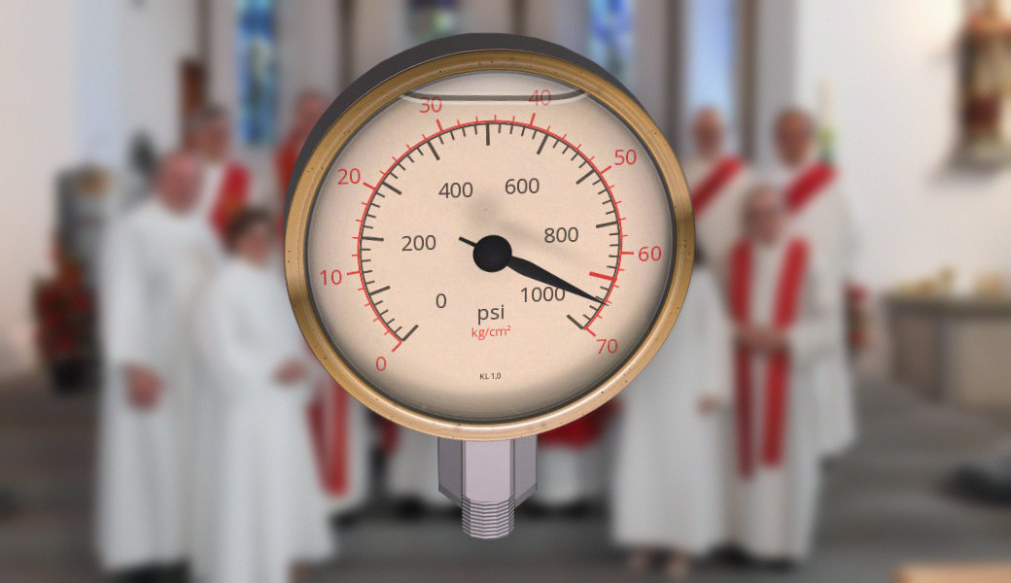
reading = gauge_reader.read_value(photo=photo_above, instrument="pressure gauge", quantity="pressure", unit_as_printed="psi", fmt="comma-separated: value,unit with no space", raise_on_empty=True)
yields 940,psi
